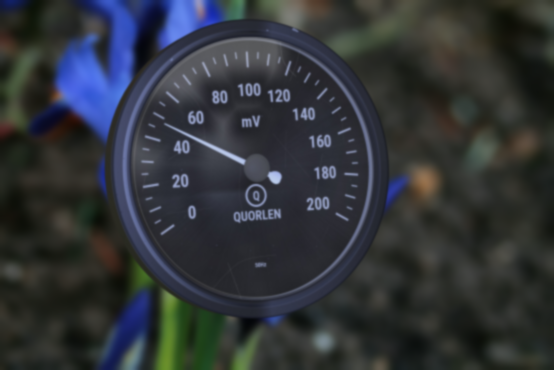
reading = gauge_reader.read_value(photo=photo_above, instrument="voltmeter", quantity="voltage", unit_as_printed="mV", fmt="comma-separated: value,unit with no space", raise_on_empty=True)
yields 47.5,mV
